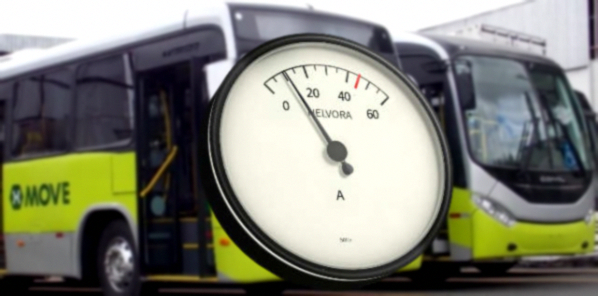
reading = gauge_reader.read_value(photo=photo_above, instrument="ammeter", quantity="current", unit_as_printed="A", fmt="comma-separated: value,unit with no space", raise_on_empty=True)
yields 10,A
